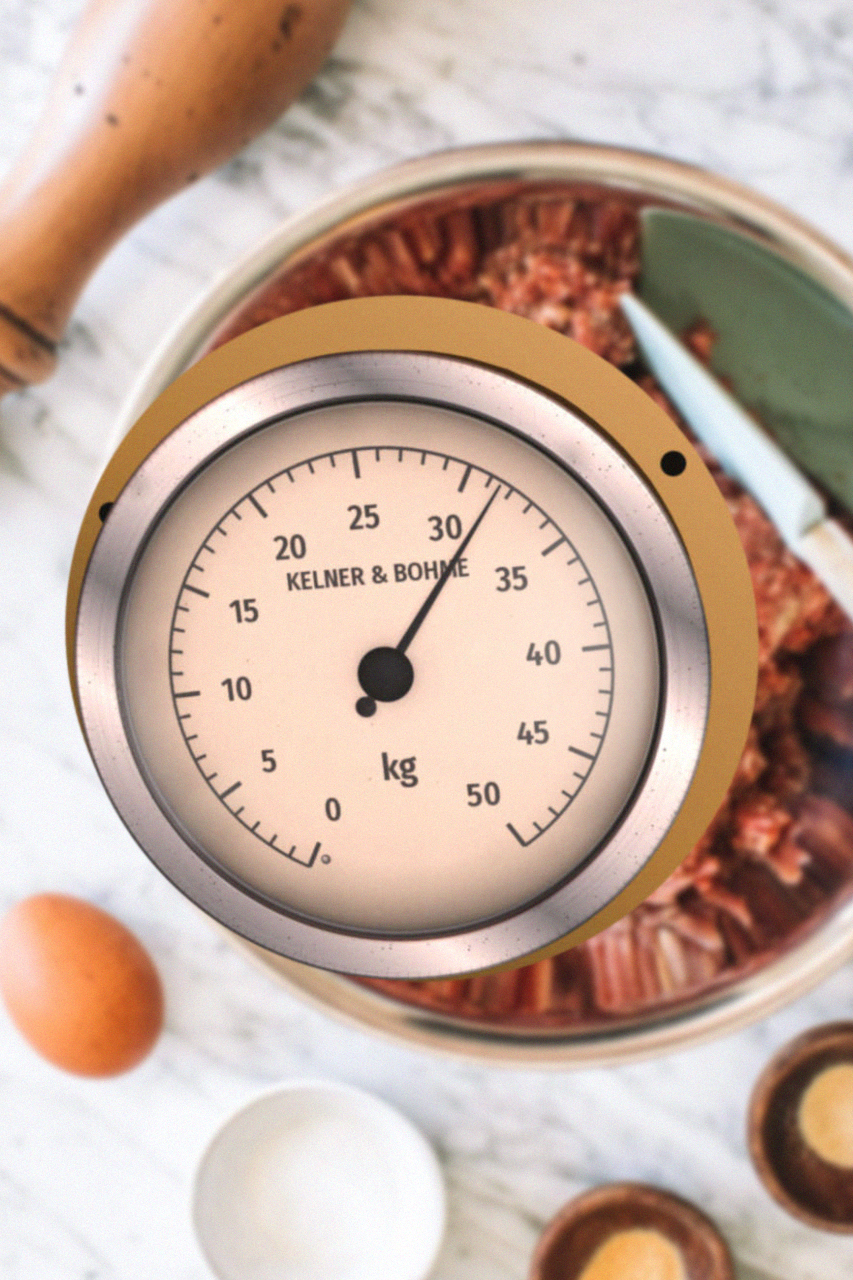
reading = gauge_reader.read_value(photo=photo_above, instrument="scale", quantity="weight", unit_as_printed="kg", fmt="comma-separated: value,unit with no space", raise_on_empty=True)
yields 31.5,kg
